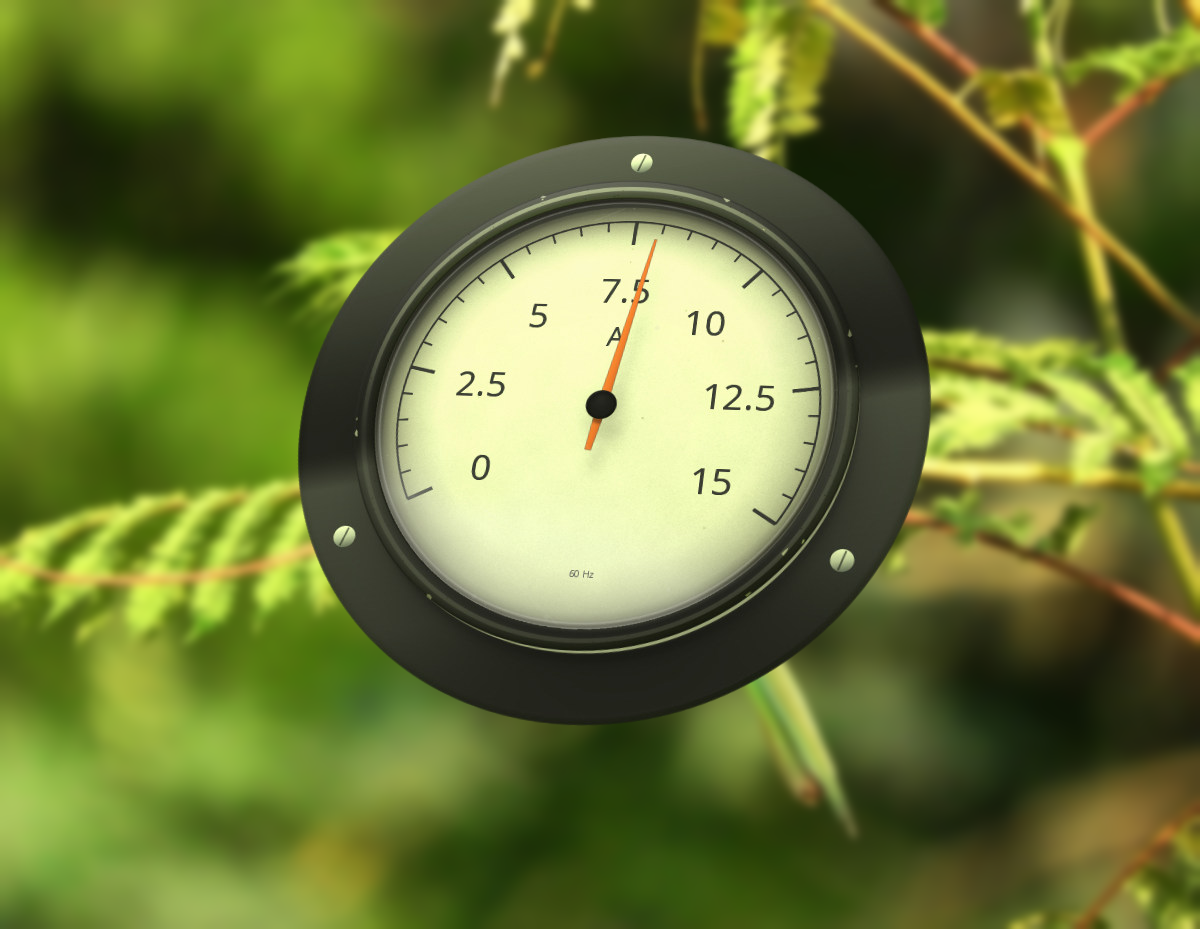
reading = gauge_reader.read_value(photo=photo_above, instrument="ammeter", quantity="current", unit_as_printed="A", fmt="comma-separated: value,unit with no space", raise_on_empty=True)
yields 8,A
